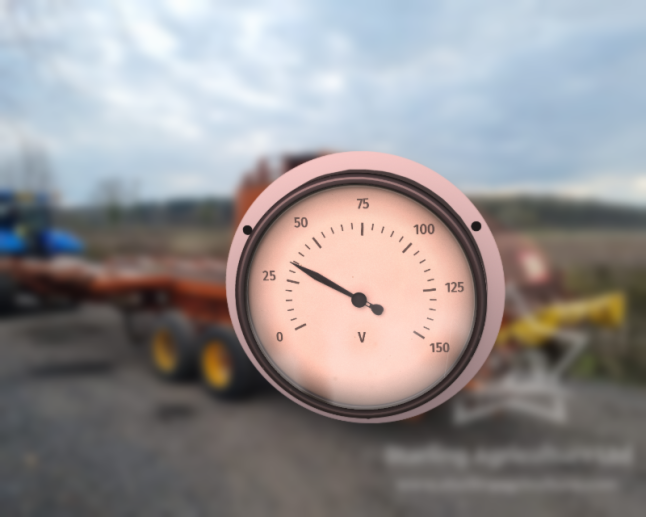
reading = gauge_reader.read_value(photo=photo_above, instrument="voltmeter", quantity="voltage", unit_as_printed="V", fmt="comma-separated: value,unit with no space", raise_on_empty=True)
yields 35,V
